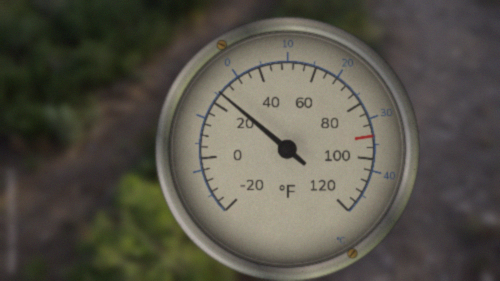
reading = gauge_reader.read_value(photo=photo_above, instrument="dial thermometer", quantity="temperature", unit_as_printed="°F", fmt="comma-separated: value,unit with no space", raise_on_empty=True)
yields 24,°F
